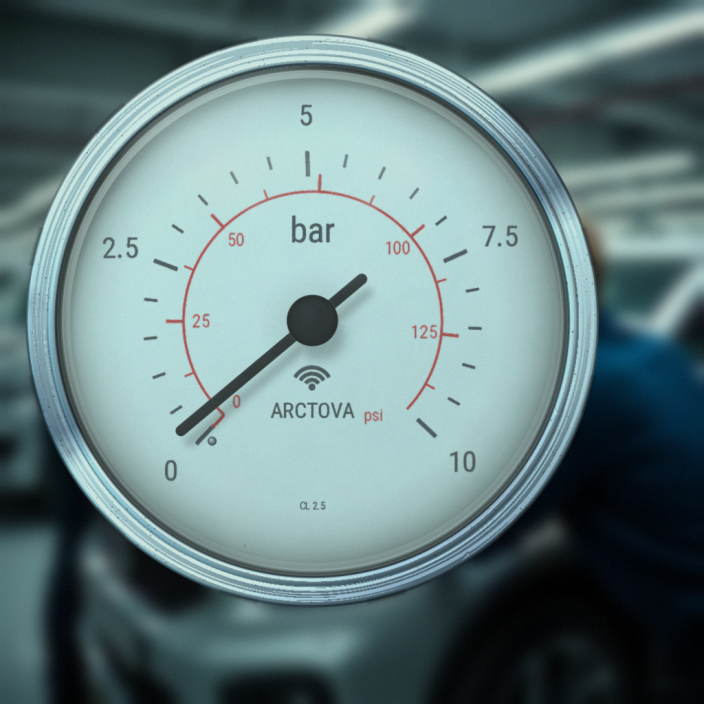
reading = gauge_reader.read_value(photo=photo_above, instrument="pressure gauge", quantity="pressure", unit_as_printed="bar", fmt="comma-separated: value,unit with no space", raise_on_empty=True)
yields 0.25,bar
